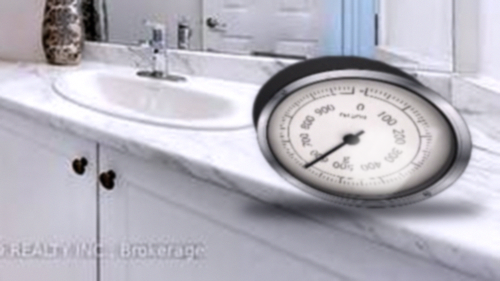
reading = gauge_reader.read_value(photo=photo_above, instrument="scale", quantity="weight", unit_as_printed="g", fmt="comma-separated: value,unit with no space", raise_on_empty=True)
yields 600,g
